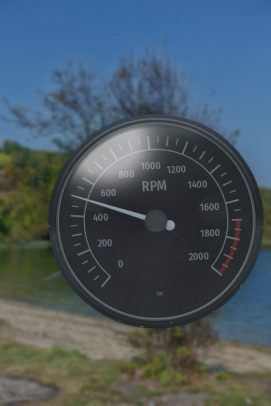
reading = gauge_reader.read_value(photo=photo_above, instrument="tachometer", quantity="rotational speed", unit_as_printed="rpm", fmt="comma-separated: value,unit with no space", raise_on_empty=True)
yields 500,rpm
